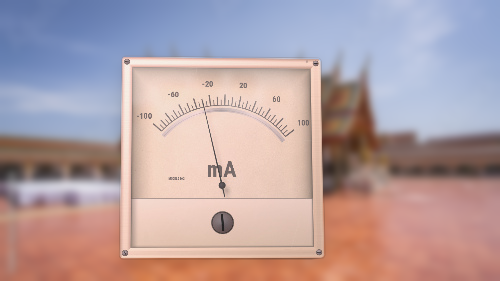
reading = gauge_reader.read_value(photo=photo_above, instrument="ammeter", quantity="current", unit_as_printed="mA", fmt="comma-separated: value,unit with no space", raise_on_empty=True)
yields -30,mA
